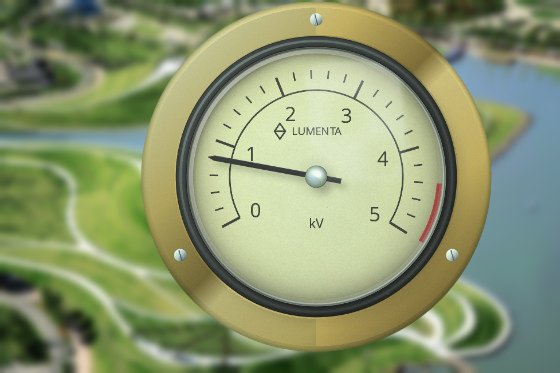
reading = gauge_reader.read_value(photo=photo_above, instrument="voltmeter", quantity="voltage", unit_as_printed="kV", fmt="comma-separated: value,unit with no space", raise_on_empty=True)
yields 0.8,kV
